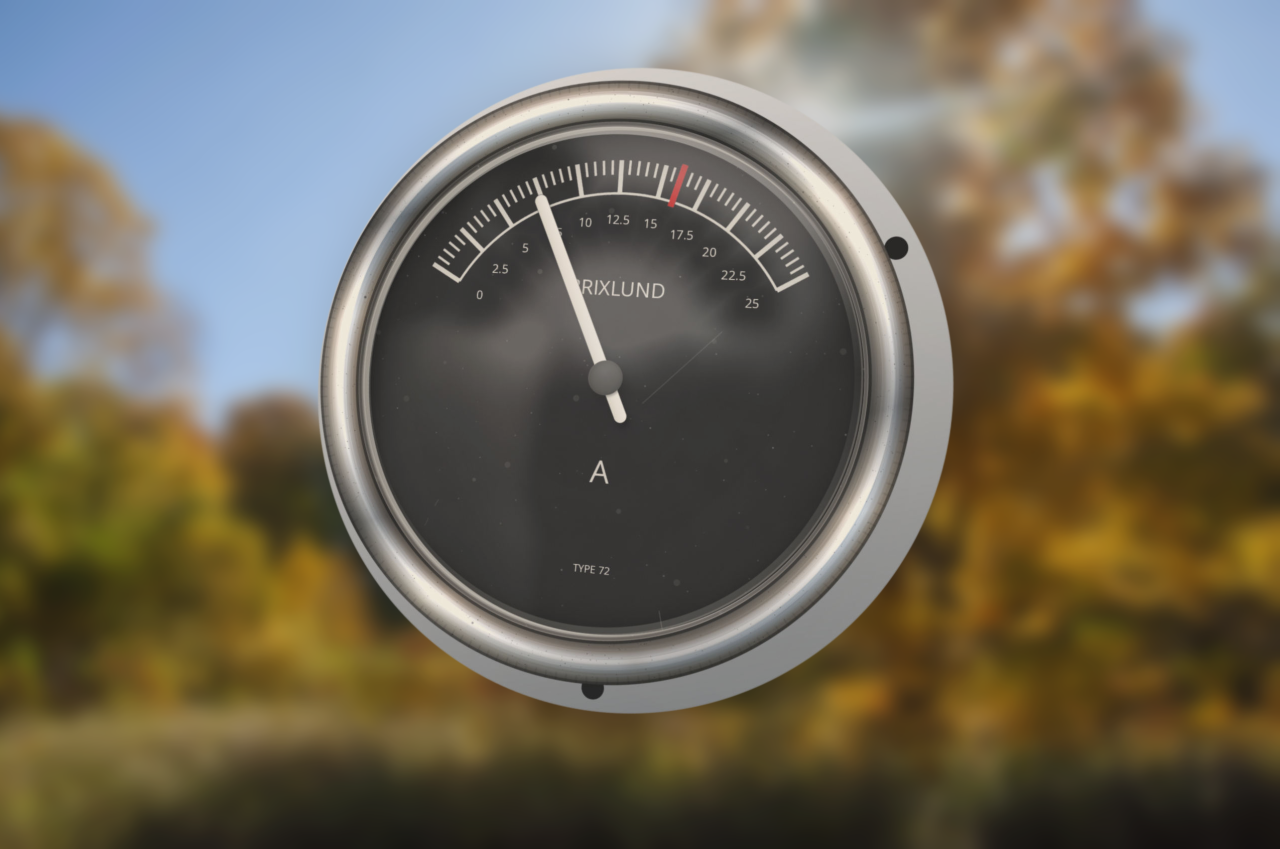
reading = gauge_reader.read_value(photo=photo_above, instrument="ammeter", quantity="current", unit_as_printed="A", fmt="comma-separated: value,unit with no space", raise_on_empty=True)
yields 7.5,A
